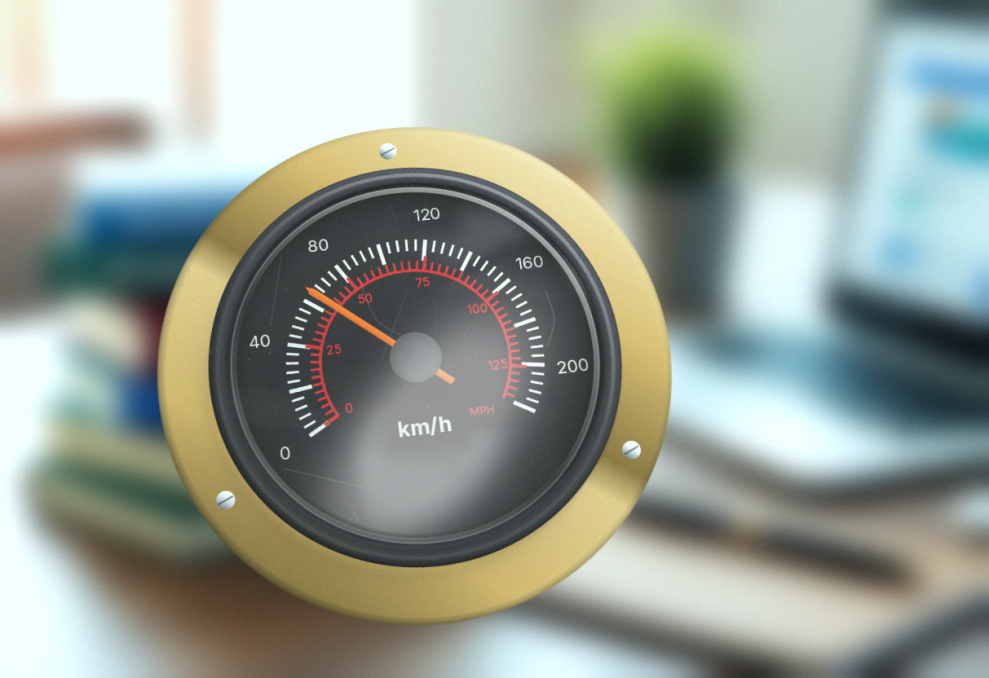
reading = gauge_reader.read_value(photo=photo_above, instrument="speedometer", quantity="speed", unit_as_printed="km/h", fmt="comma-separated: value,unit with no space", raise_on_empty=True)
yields 64,km/h
